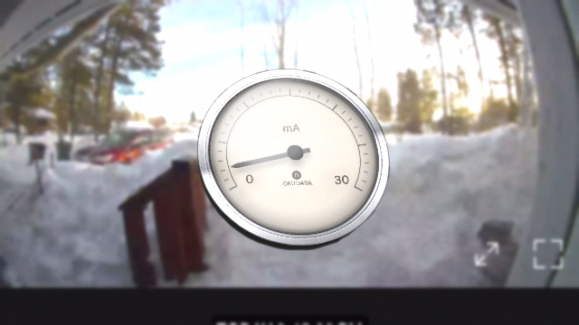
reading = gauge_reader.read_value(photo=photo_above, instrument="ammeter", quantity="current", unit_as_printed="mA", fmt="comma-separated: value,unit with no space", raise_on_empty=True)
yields 2,mA
